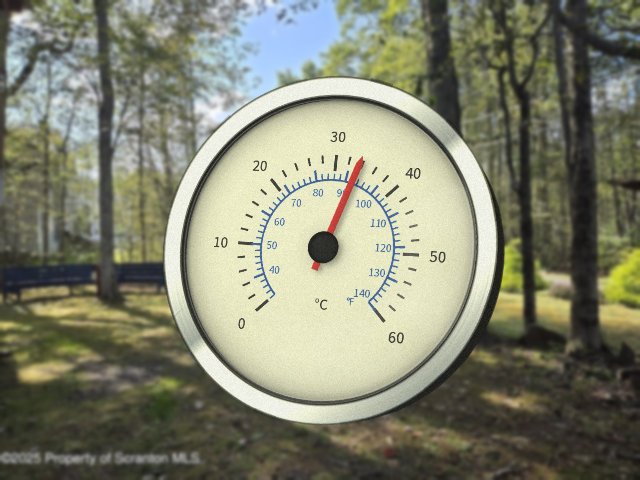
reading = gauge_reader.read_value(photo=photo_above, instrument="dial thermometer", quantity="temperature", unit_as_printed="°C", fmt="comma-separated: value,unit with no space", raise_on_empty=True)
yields 34,°C
